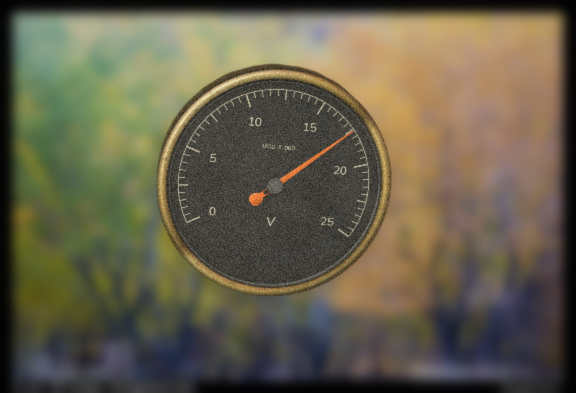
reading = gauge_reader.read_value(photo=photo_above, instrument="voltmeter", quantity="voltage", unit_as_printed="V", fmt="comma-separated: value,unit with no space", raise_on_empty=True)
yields 17.5,V
